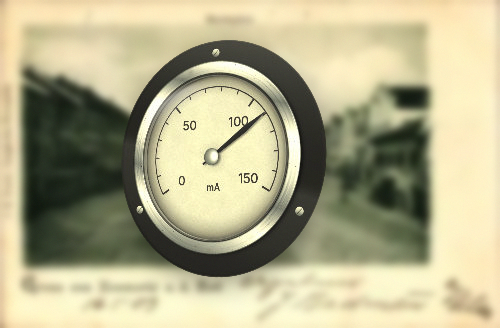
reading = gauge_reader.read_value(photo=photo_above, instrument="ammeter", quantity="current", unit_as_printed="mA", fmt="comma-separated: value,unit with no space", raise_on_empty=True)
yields 110,mA
